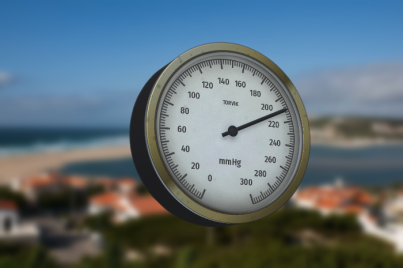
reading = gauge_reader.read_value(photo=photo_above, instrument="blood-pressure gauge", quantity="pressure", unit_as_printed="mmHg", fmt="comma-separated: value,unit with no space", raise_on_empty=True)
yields 210,mmHg
